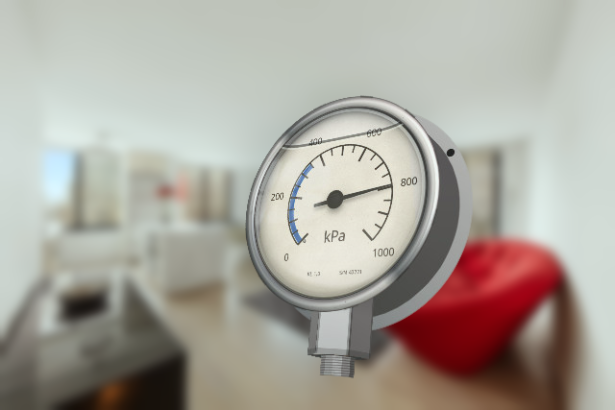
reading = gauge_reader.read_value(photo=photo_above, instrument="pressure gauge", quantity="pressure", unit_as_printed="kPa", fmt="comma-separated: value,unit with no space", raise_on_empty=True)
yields 800,kPa
